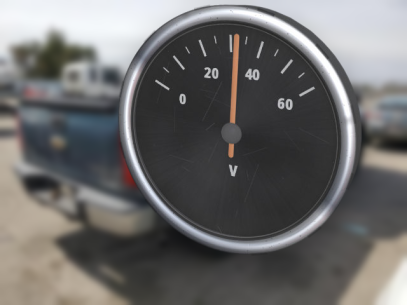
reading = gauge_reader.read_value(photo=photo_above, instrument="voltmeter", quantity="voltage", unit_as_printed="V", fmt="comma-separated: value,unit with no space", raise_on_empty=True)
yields 32.5,V
